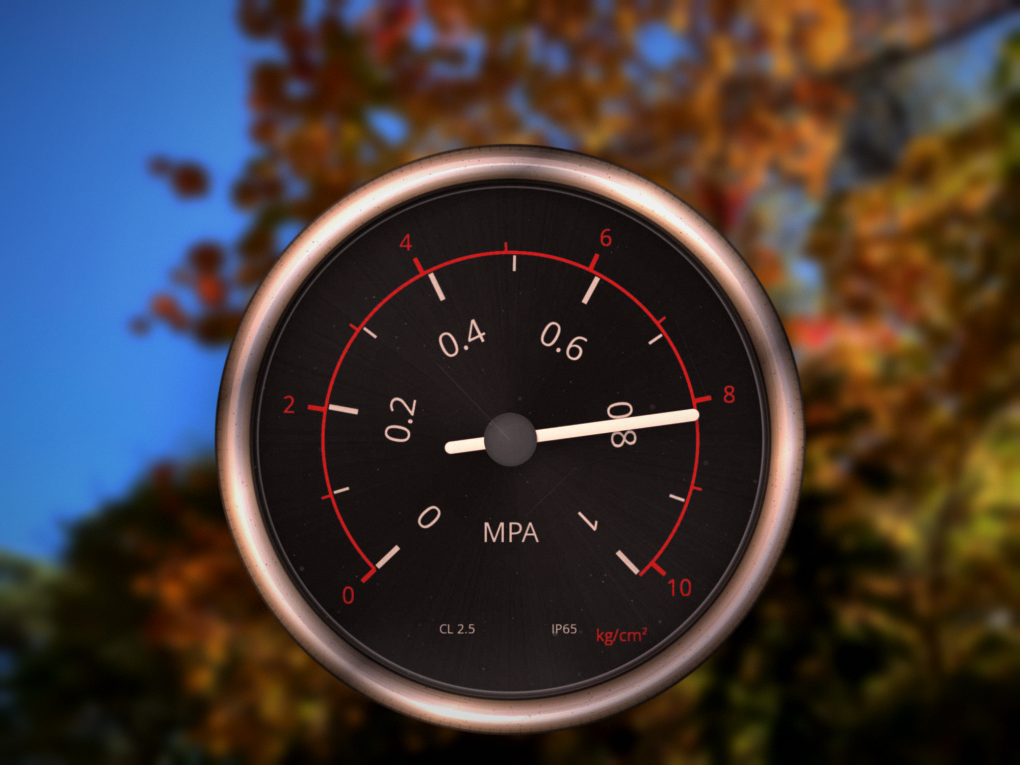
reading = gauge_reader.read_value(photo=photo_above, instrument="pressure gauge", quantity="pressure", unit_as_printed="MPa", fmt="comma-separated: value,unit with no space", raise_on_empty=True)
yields 0.8,MPa
